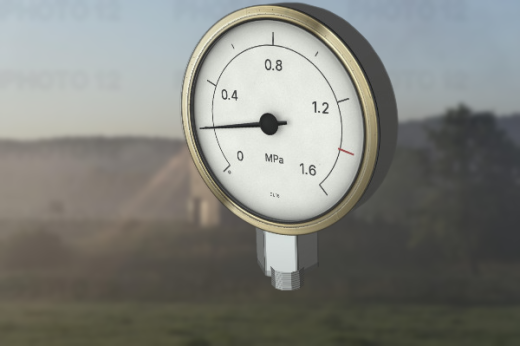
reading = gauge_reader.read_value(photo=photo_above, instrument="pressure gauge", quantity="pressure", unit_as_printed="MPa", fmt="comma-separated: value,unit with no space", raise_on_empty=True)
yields 0.2,MPa
